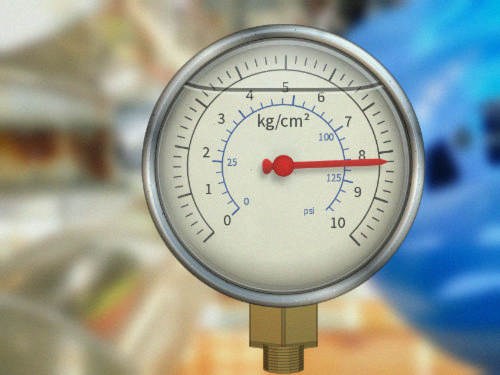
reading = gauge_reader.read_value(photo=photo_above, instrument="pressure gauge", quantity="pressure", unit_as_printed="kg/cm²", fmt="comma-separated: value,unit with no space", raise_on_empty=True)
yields 8.2,kg/cm²
